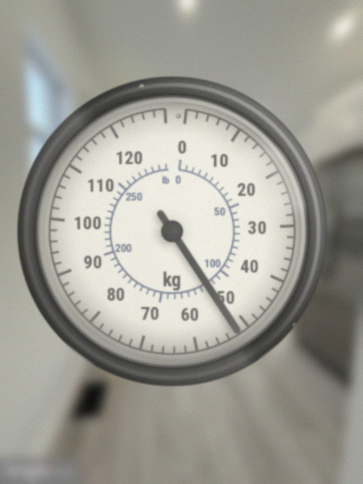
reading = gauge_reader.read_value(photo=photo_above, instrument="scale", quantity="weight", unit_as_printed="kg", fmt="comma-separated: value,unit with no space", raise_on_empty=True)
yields 52,kg
